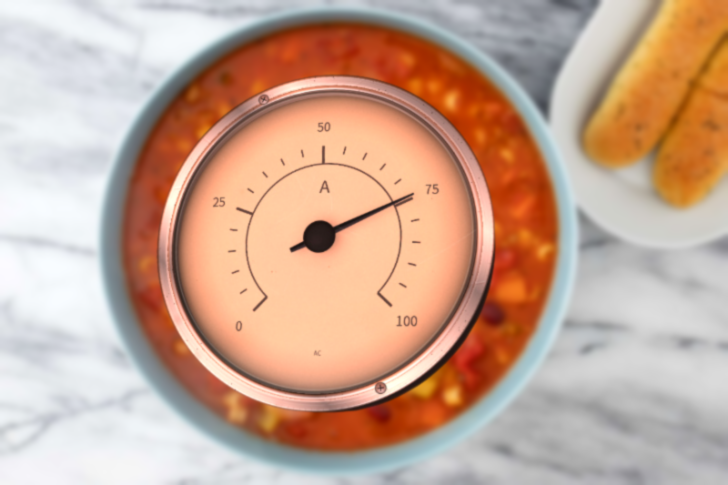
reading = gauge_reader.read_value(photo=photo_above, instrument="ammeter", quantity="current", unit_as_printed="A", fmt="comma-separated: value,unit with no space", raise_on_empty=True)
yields 75,A
